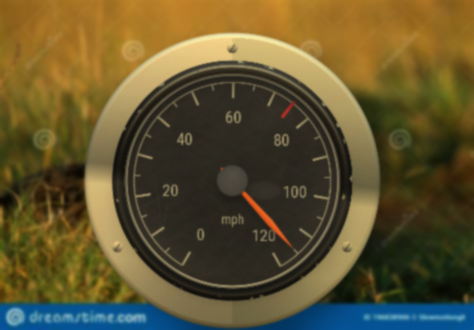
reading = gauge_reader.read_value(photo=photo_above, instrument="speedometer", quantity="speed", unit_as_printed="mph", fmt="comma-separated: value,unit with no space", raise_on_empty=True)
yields 115,mph
